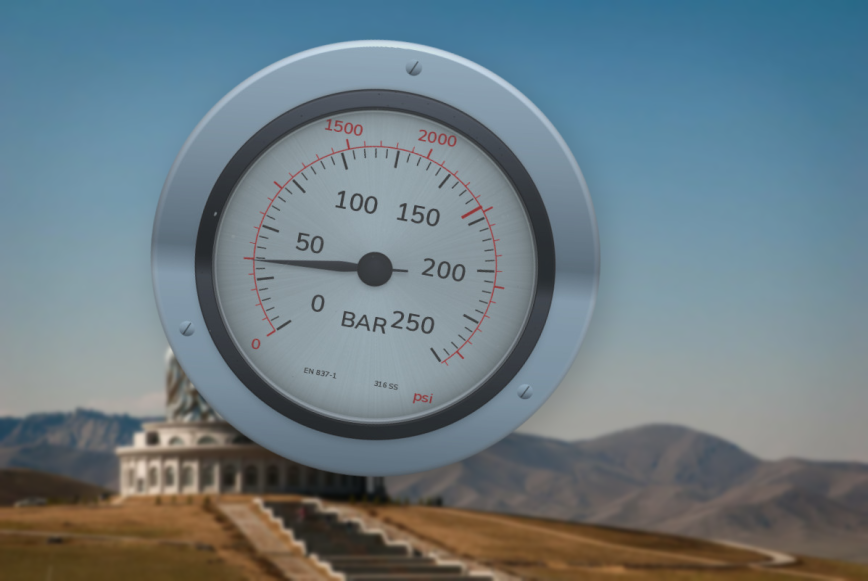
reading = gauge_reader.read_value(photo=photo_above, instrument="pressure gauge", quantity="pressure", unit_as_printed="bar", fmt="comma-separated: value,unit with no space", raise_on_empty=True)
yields 35,bar
